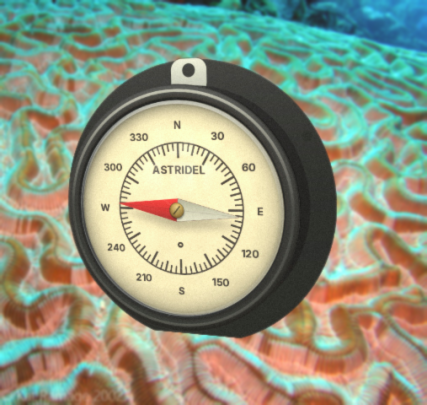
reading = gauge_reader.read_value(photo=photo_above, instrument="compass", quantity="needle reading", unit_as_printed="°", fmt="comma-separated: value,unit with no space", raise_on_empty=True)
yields 275,°
